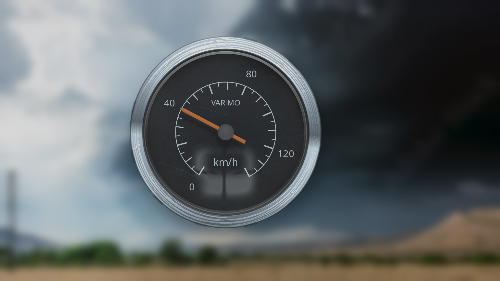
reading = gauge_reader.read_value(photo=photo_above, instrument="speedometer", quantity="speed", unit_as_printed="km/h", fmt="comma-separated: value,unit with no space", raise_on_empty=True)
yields 40,km/h
